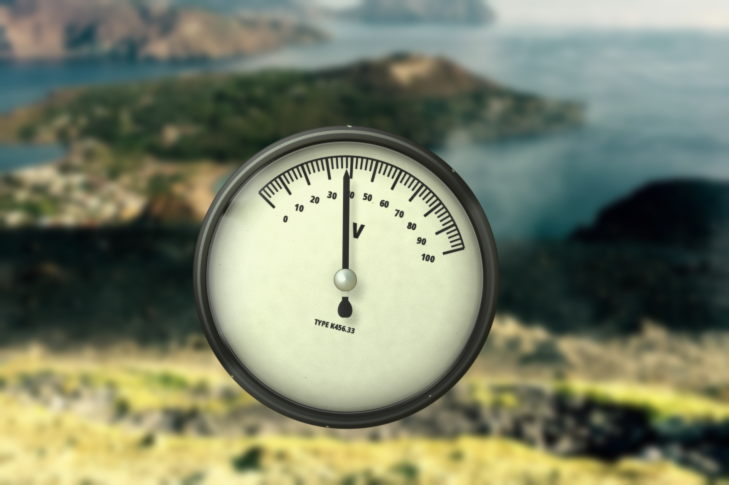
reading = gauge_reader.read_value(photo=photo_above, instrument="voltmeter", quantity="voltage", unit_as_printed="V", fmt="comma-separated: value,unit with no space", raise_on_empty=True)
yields 38,V
